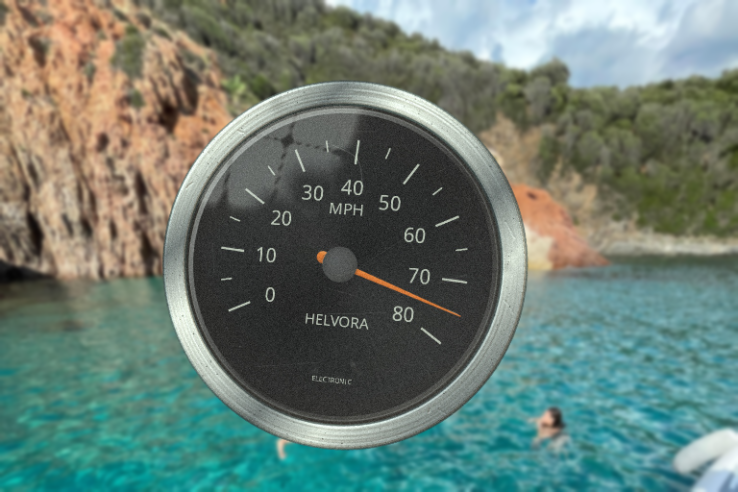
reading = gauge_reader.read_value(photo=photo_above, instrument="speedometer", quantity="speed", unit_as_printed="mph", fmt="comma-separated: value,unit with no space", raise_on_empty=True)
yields 75,mph
